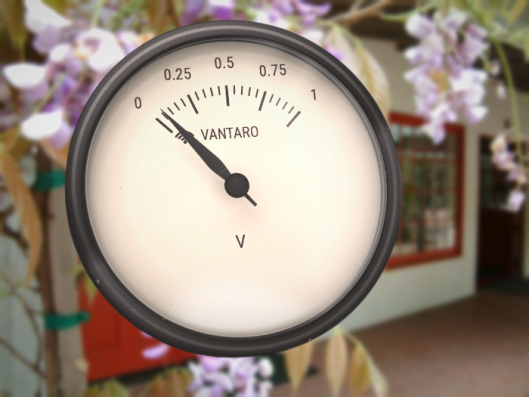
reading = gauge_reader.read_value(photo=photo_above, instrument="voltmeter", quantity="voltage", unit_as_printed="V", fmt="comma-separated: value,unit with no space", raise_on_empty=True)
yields 0.05,V
